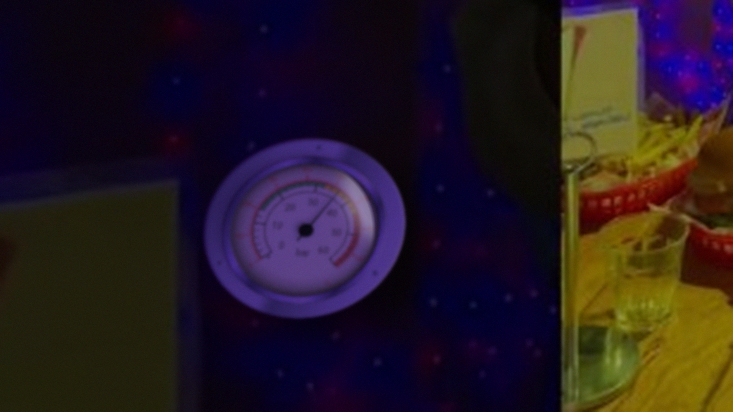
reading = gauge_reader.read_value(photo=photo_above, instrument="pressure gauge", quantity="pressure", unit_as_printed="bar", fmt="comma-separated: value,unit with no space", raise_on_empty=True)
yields 36,bar
